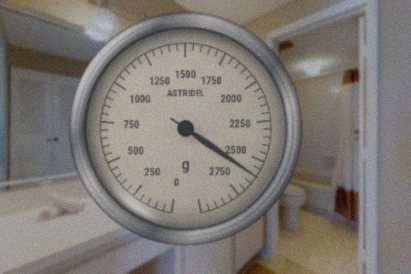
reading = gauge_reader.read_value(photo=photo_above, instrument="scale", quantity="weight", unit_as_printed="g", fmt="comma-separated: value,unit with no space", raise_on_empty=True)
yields 2600,g
